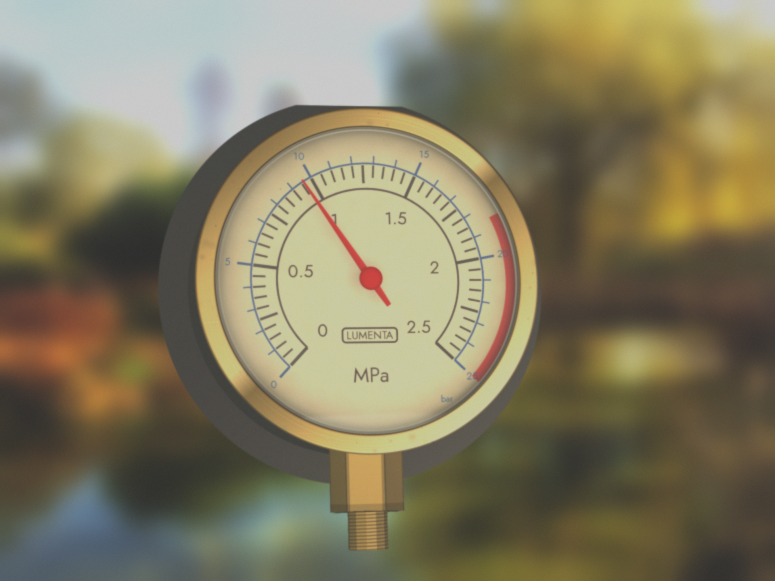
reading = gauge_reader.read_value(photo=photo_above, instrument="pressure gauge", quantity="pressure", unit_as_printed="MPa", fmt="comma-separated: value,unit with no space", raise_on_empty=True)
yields 0.95,MPa
